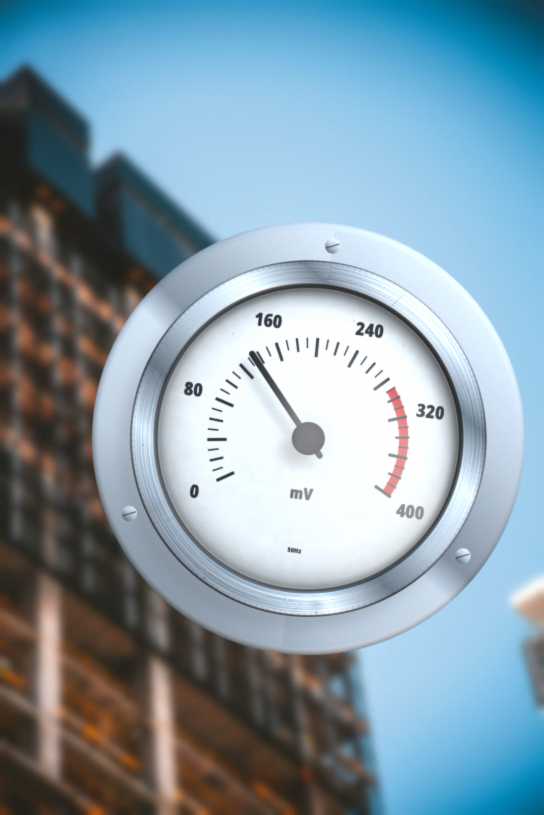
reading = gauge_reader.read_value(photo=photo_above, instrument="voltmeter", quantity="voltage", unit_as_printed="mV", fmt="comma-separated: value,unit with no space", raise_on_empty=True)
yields 135,mV
